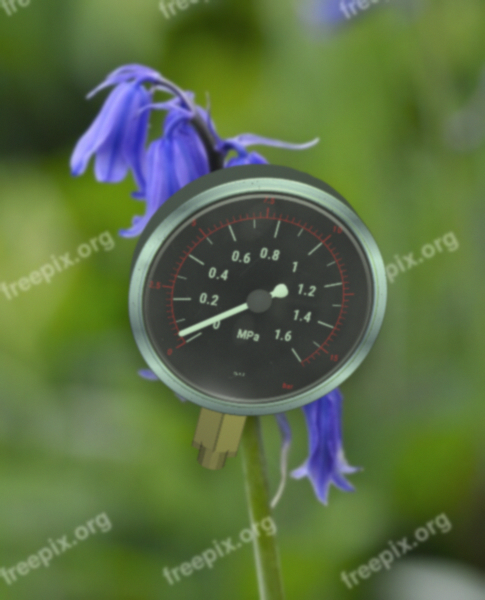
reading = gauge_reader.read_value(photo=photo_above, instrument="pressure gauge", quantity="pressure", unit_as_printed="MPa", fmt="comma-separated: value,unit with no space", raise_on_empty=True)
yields 0.05,MPa
